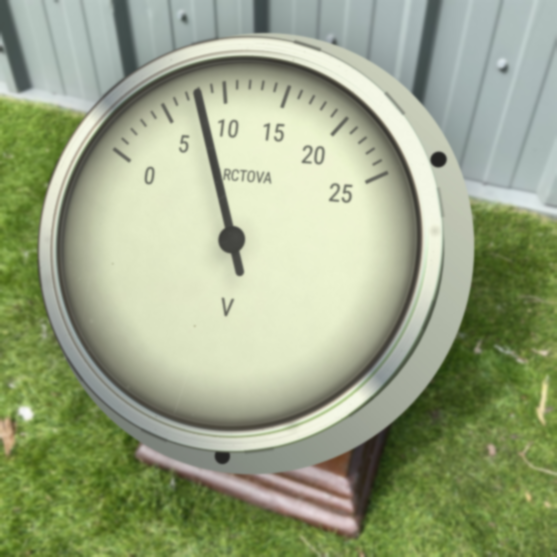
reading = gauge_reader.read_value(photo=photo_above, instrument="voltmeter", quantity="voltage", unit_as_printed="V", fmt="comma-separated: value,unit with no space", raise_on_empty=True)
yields 8,V
